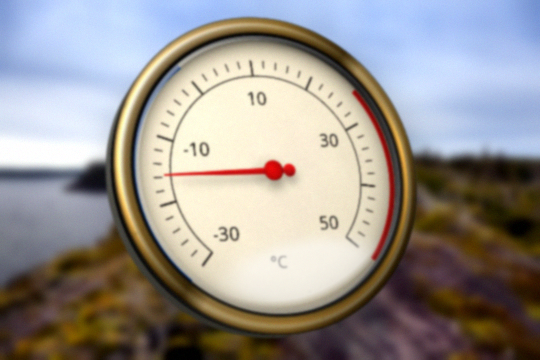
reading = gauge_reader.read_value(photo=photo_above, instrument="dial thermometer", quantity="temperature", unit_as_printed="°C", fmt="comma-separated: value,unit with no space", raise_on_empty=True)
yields -16,°C
